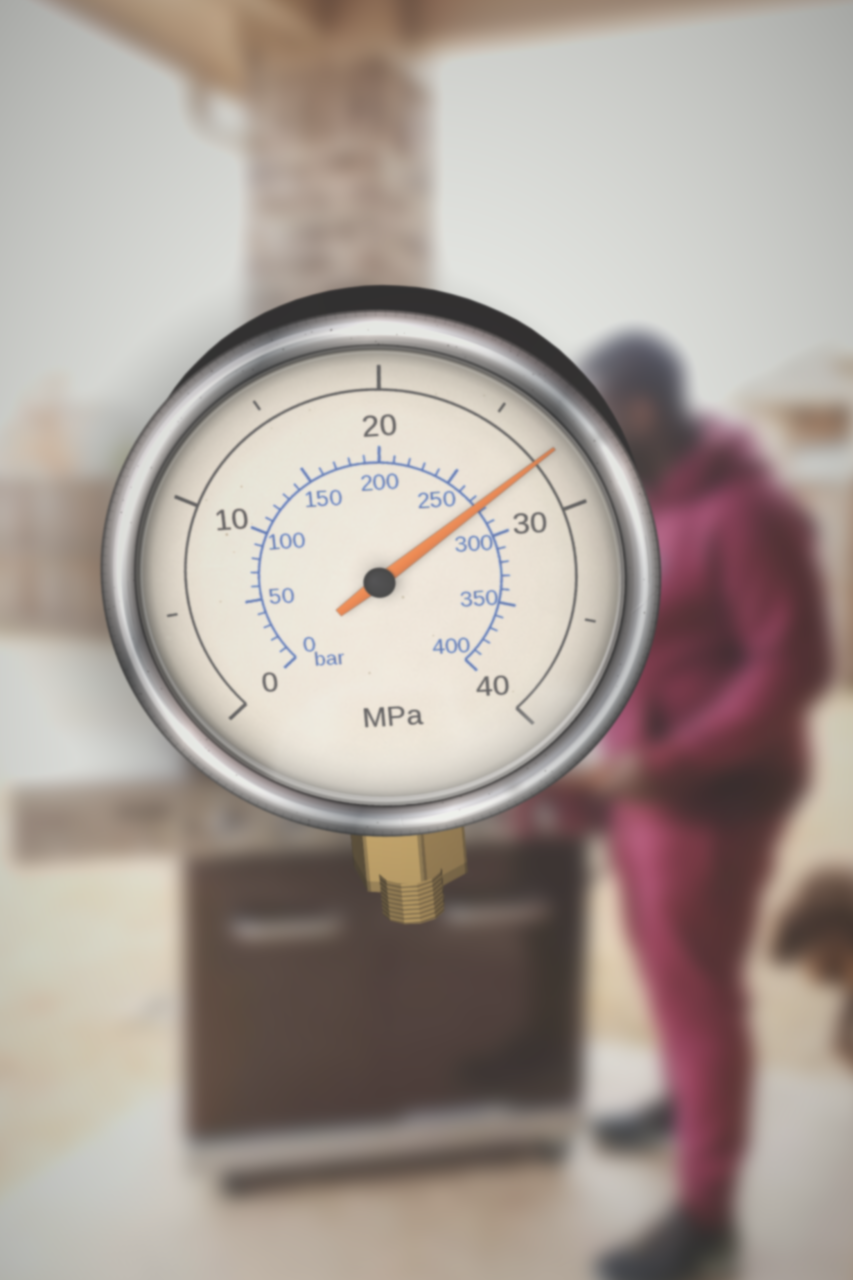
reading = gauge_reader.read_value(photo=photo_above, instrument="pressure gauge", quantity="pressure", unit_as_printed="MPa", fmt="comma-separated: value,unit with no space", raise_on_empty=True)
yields 27.5,MPa
